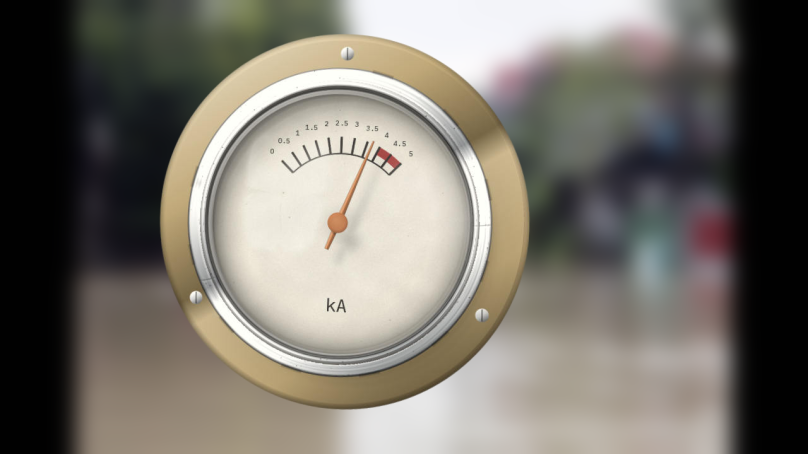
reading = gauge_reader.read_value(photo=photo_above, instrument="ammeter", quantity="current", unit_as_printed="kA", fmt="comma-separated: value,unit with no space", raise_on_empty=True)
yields 3.75,kA
